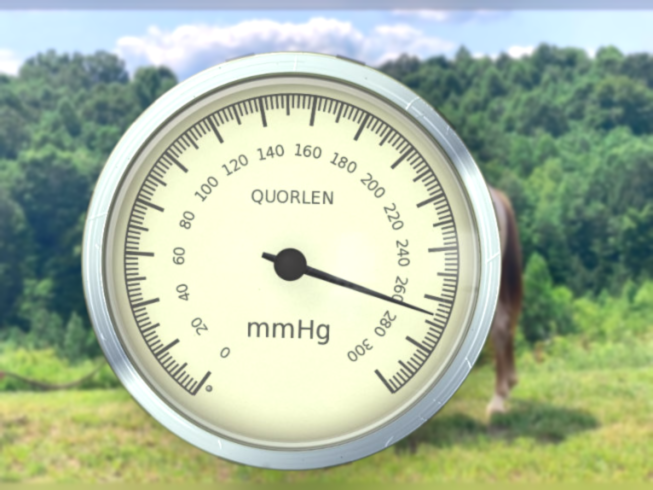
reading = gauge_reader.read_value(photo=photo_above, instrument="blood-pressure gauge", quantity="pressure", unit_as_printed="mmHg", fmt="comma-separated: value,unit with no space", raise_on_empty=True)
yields 266,mmHg
